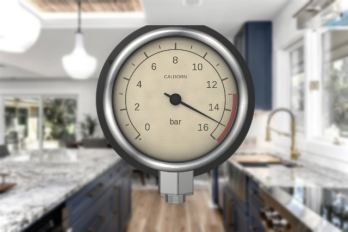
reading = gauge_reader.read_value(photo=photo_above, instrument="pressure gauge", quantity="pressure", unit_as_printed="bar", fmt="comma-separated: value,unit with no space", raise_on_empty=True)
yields 15,bar
